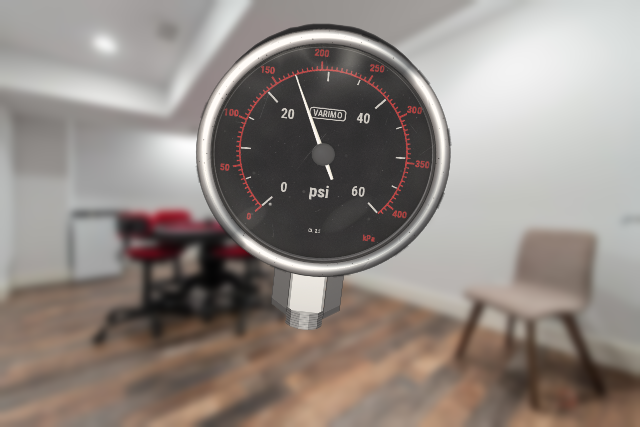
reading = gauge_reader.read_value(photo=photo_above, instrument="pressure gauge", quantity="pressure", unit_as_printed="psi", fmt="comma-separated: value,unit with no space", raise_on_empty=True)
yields 25,psi
